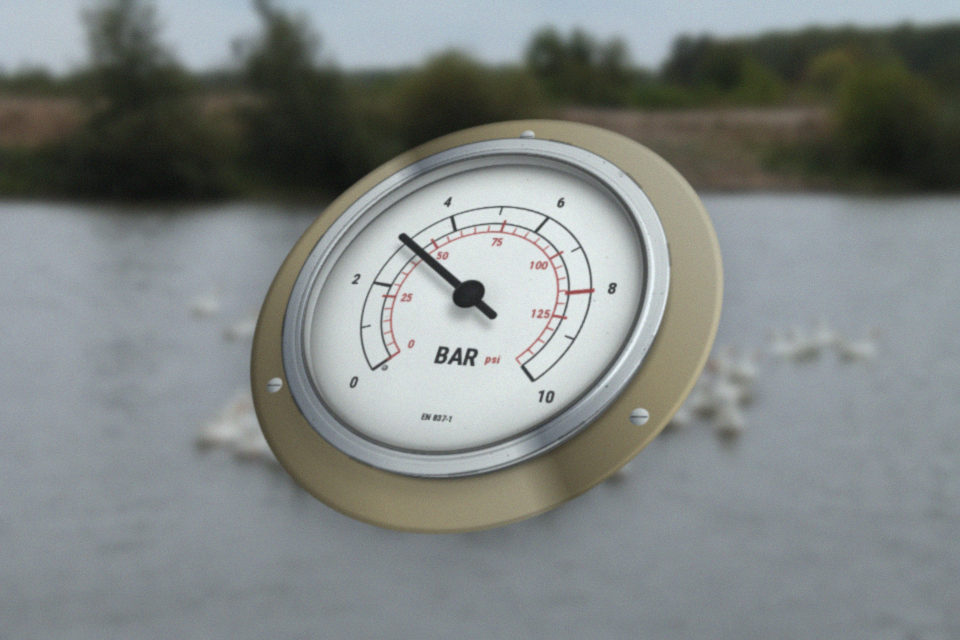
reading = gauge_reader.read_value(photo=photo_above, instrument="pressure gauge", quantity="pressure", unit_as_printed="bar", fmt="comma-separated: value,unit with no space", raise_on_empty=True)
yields 3,bar
